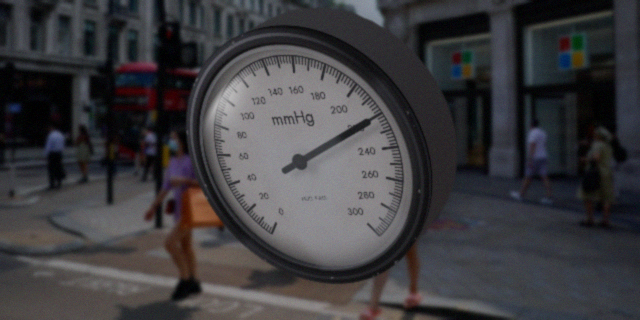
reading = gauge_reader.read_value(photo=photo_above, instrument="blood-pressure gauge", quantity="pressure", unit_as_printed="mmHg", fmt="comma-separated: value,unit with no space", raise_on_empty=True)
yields 220,mmHg
